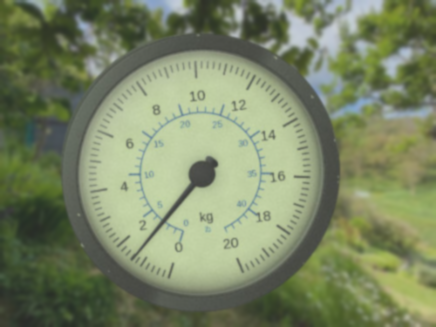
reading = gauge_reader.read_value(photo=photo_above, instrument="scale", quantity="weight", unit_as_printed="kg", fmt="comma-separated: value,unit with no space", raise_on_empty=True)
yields 1.4,kg
